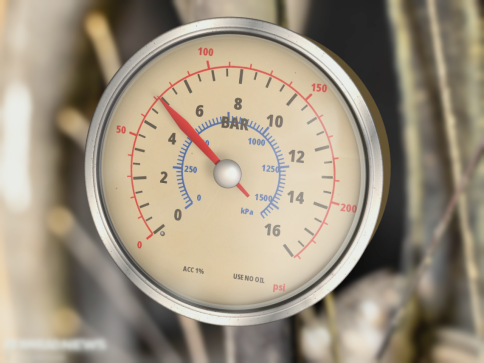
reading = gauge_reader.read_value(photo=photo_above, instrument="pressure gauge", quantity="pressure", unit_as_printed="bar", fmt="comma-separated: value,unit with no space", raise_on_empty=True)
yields 5,bar
